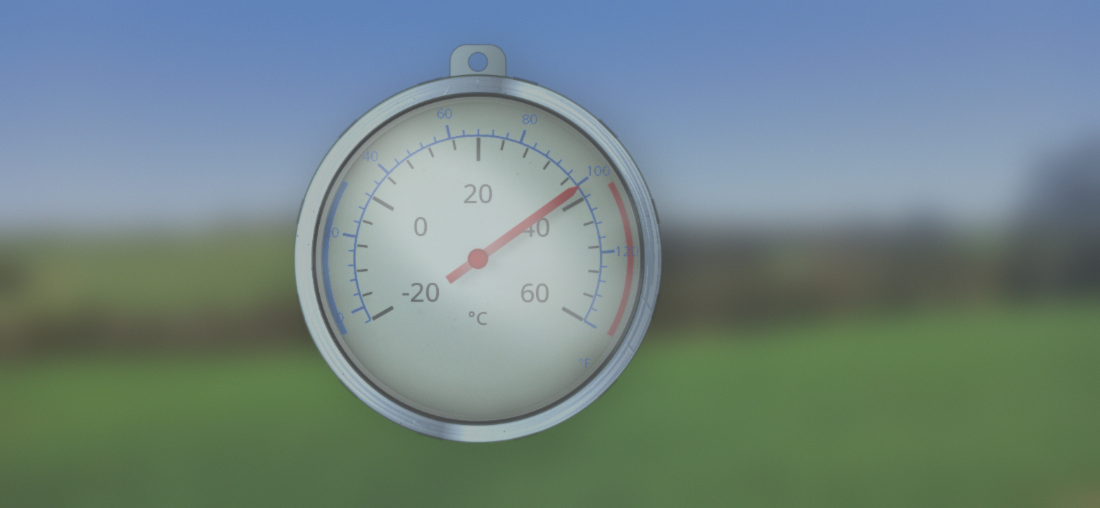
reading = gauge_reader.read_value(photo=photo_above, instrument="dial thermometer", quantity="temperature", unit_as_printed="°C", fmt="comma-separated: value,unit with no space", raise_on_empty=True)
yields 38,°C
